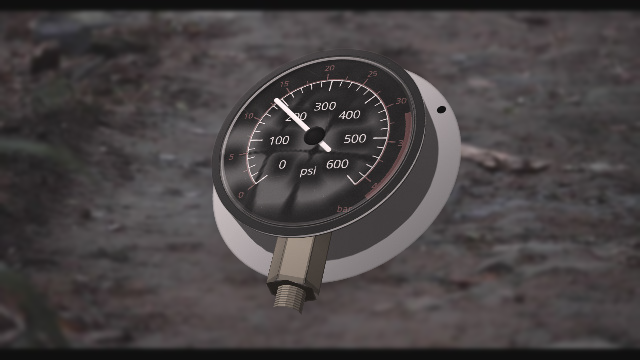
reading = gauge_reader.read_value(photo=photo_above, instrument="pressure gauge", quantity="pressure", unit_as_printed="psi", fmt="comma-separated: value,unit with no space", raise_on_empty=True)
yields 190,psi
